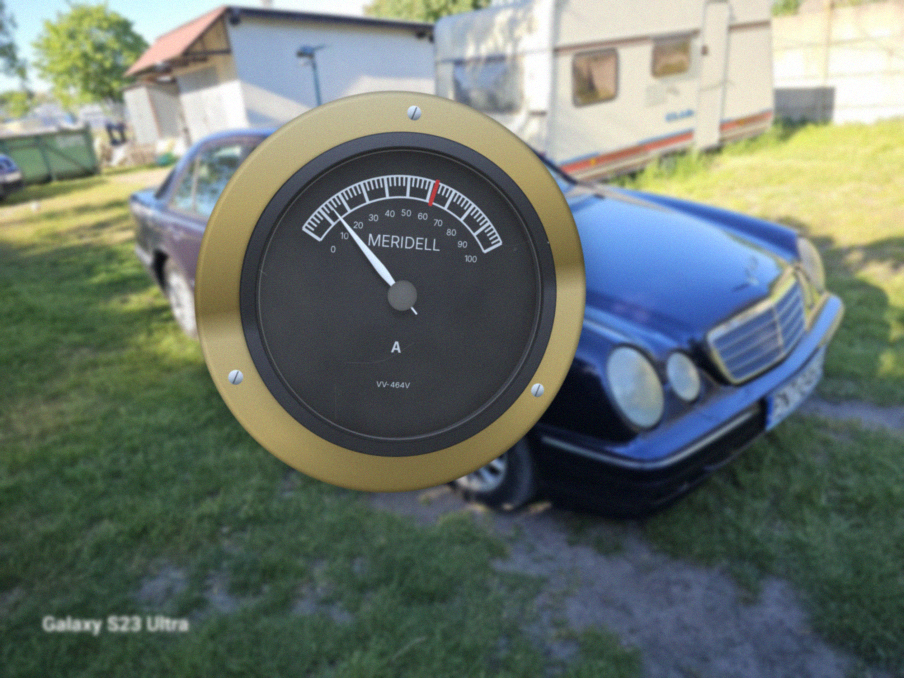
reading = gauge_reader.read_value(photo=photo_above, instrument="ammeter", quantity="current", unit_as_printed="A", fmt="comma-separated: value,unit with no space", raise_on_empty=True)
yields 14,A
